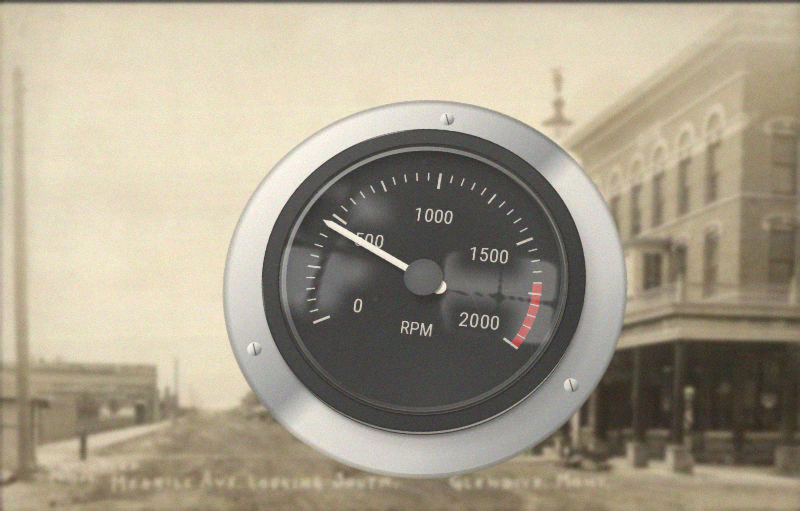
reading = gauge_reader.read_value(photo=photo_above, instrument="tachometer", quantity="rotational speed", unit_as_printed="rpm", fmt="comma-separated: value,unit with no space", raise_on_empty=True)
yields 450,rpm
